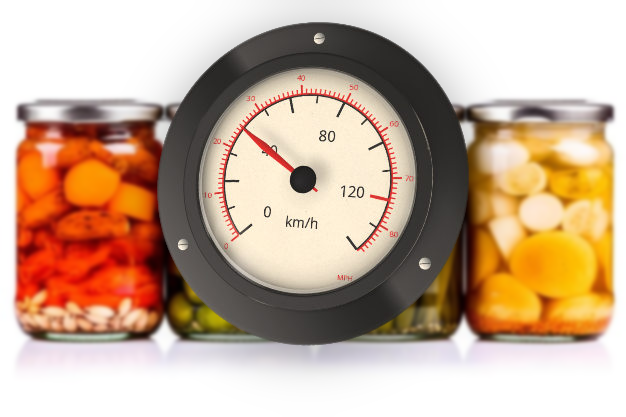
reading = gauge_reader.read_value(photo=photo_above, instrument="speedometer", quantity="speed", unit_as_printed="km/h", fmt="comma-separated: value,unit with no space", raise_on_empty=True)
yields 40,km/h
